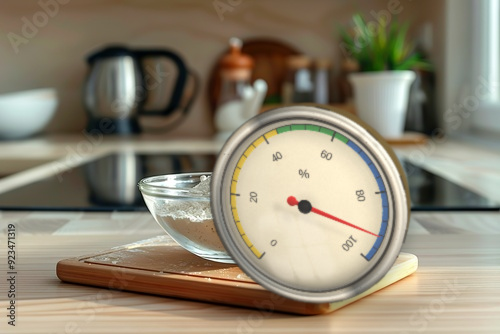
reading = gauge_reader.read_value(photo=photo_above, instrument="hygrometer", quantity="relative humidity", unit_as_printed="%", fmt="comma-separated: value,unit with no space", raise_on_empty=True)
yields 92,%
